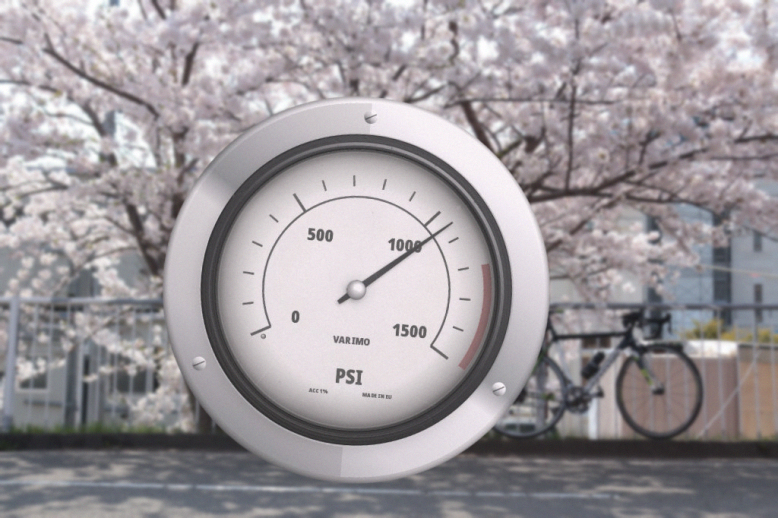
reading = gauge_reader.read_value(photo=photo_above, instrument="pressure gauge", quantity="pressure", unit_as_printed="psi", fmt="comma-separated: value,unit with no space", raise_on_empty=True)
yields 1050,psi
